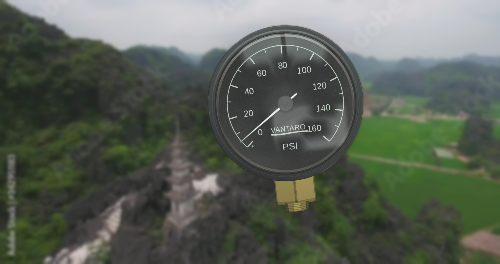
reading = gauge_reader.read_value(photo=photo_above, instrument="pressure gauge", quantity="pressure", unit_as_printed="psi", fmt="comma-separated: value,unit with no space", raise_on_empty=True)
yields 5,psi
